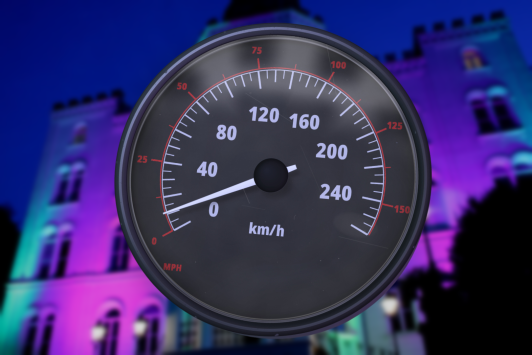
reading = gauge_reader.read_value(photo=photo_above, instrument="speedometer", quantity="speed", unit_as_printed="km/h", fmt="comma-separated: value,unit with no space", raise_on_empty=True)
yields 10,km/h
